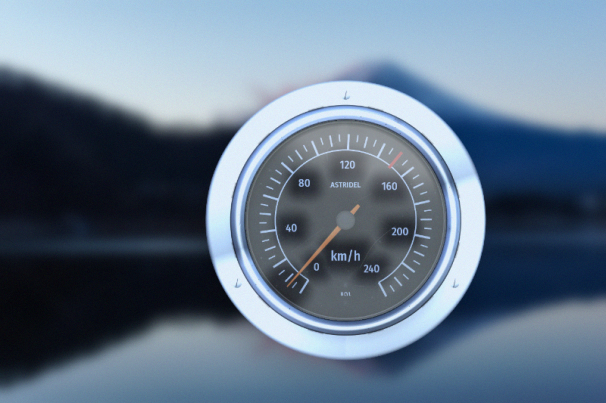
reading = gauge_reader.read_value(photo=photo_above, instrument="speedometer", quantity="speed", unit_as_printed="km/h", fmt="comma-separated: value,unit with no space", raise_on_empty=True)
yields 7.5,km/h
